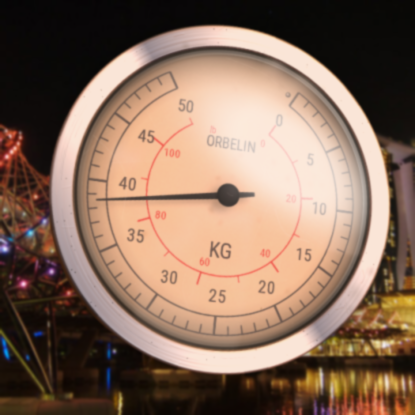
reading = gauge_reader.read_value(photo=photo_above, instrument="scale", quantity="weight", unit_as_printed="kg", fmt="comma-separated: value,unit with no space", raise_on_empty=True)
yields 38.5,kg
